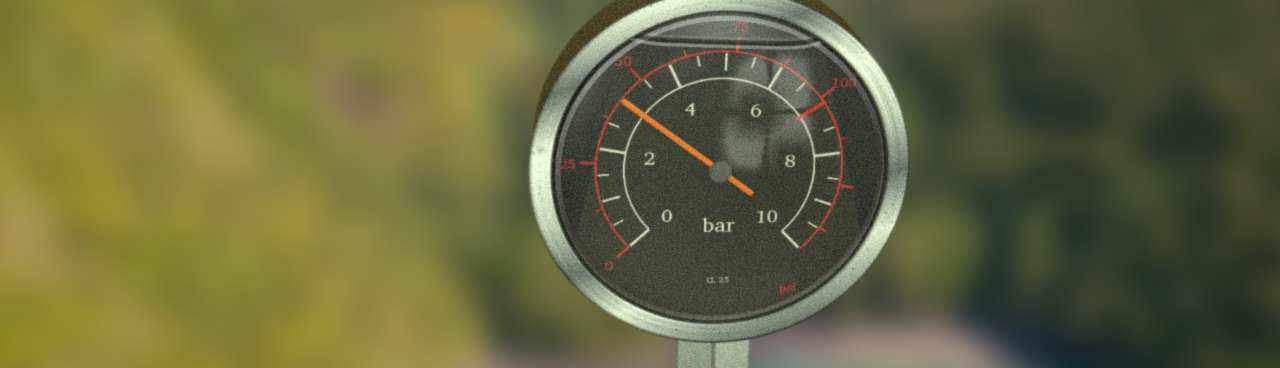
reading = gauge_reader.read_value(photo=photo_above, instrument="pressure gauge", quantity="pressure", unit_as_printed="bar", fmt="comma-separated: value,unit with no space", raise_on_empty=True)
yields 3,bar
